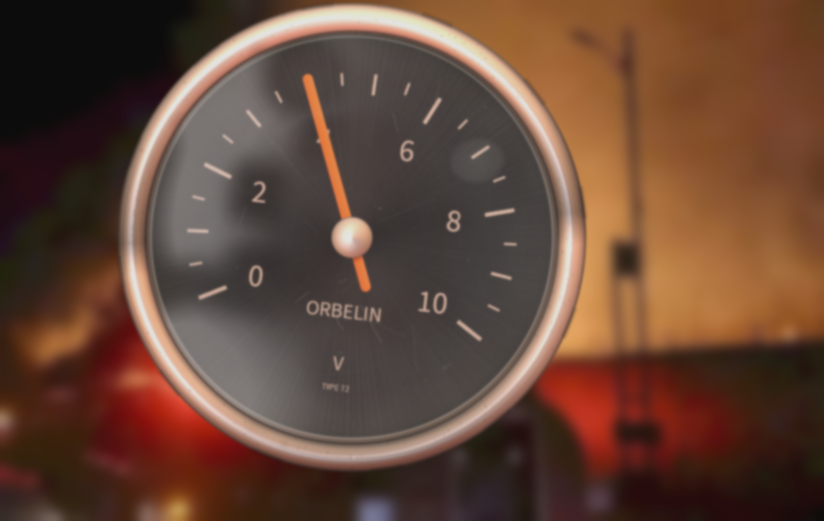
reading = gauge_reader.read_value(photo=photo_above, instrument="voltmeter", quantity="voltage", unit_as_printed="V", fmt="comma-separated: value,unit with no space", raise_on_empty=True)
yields 4,V
